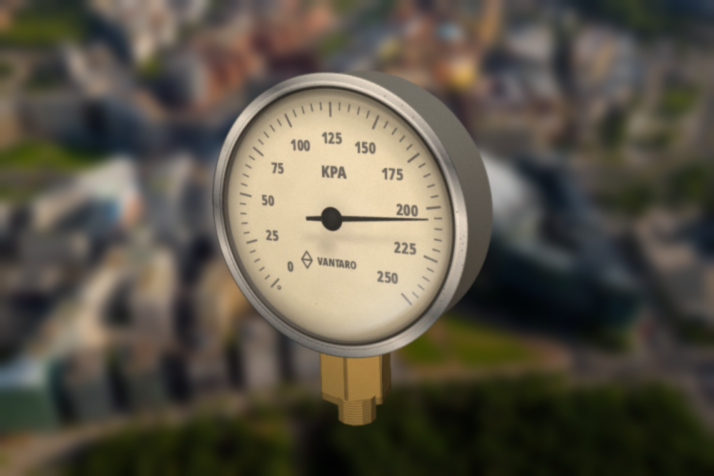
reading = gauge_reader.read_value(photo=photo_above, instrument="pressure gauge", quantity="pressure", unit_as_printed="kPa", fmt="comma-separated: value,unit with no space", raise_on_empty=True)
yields 205,kPa
